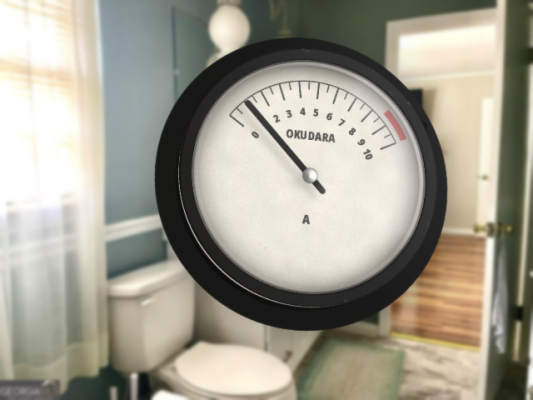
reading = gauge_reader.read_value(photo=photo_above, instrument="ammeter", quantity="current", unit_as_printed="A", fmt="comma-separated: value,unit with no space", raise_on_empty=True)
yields 1,A
